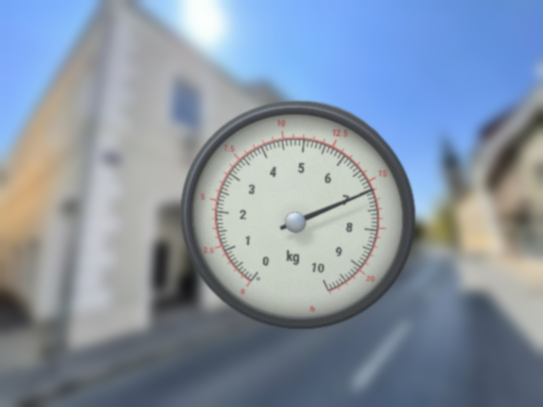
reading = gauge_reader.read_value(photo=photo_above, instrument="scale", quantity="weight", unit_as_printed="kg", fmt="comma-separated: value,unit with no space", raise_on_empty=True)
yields 7,kg
